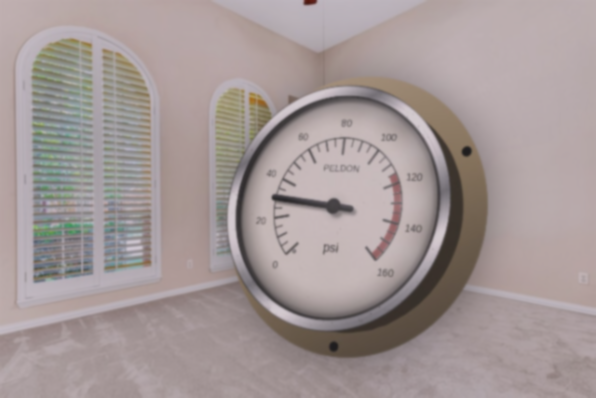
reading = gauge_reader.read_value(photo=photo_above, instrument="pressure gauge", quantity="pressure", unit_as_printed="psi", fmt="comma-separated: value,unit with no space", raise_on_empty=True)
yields 30,psi
